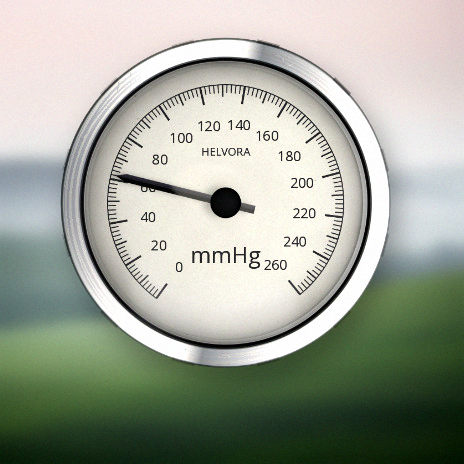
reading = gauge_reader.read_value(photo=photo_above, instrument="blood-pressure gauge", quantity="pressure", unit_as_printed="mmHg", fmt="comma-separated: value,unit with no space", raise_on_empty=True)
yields 62,mmHg
